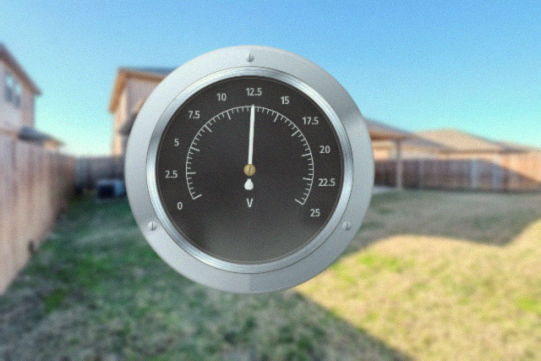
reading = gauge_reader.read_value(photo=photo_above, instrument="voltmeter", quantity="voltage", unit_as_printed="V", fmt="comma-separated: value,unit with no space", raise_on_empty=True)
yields 12.5,V
